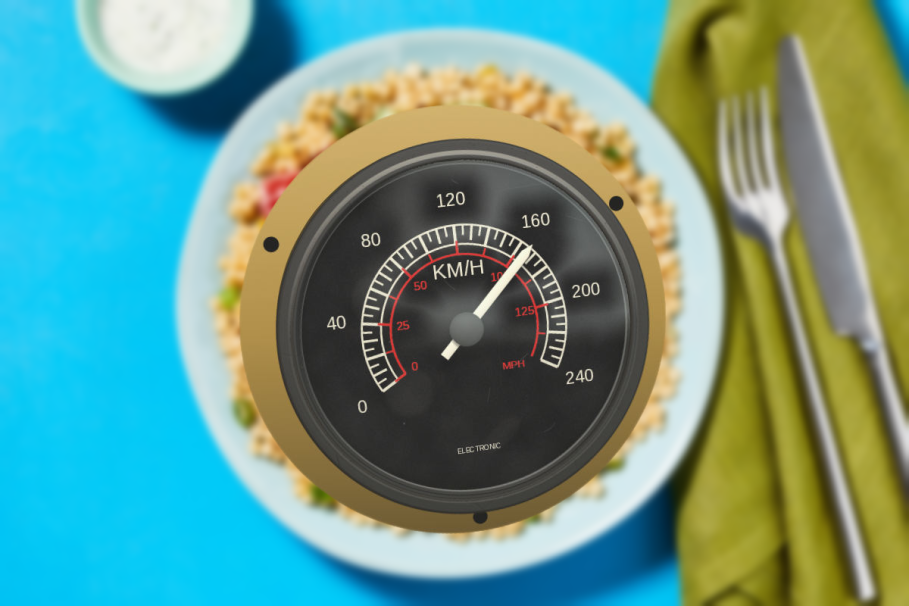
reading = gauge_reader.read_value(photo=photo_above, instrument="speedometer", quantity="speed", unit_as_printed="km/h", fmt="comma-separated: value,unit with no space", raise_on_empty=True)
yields 165,km/h
